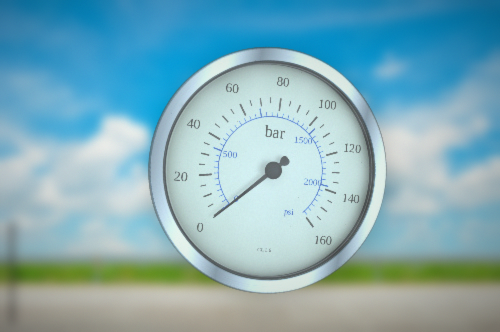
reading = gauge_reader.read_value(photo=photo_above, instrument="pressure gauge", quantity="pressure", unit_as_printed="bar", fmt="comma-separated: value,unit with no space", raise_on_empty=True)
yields 0,bar
